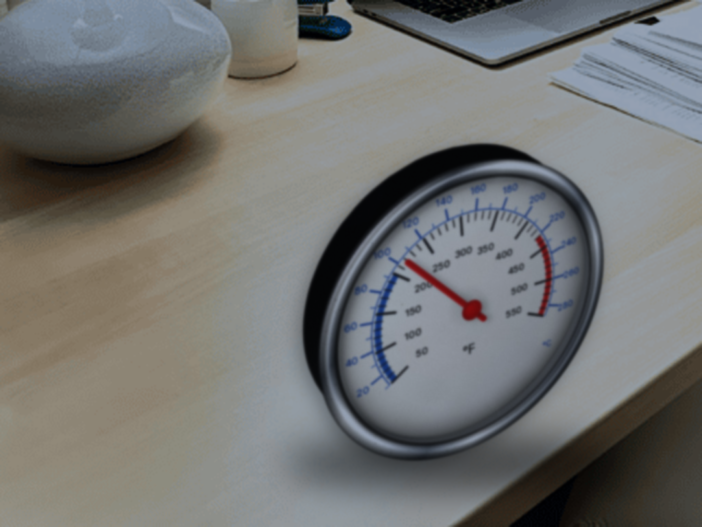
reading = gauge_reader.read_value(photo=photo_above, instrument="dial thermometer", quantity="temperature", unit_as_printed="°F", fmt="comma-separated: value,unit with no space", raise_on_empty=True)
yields 220,°F
